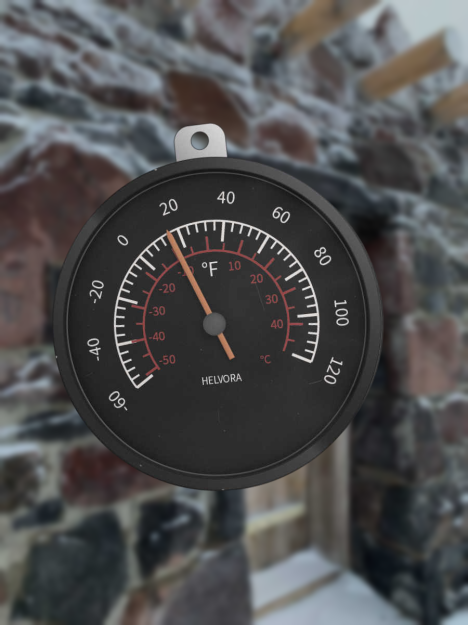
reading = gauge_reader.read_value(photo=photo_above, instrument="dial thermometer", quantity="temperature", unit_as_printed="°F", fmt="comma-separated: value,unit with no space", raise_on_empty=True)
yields 16,°F
